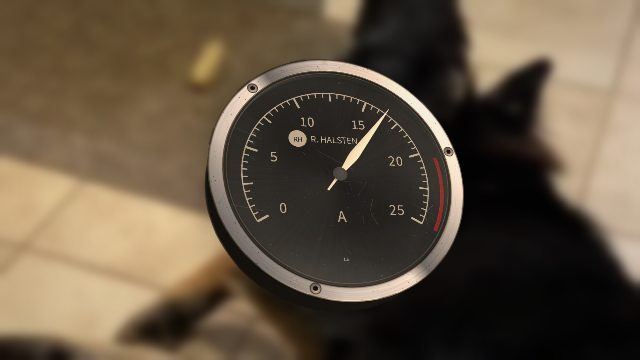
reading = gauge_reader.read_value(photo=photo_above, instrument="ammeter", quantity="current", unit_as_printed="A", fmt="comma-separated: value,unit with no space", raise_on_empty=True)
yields 16.5,A
